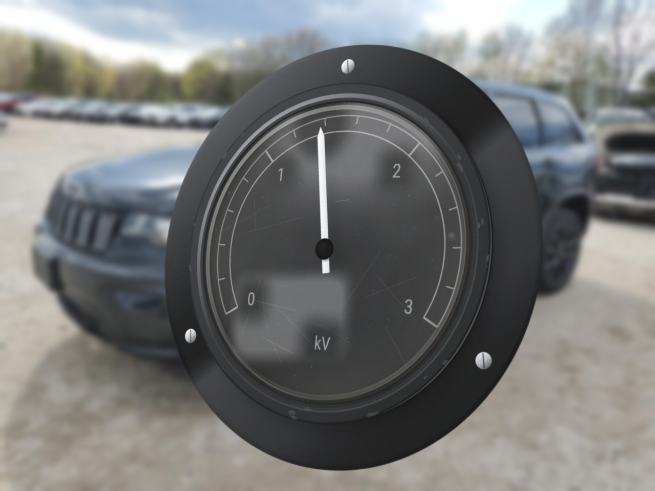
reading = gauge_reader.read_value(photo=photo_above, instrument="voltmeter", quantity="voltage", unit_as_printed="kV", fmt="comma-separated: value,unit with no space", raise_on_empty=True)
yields 1.4,kV
